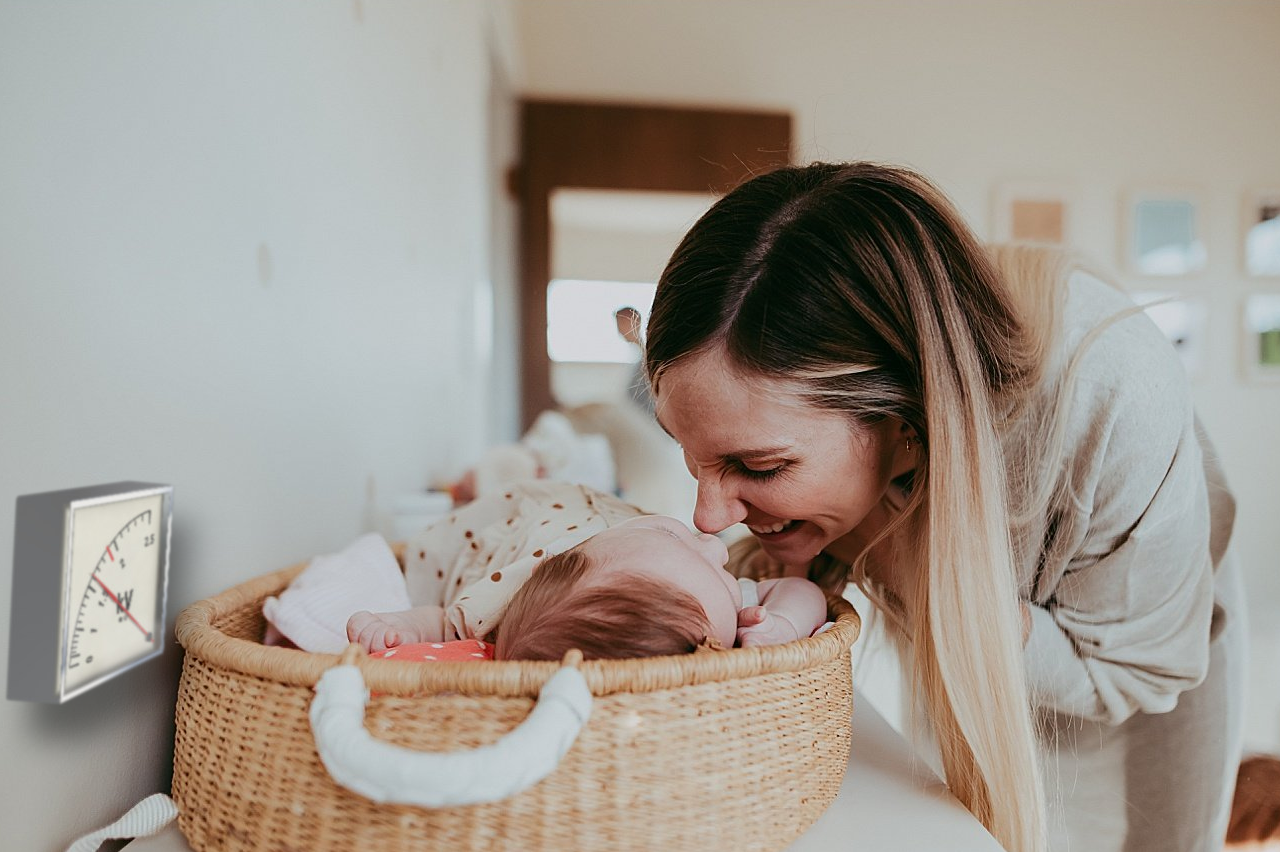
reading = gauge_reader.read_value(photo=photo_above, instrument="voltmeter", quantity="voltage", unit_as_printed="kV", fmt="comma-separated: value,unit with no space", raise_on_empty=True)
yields 1.6,kV
